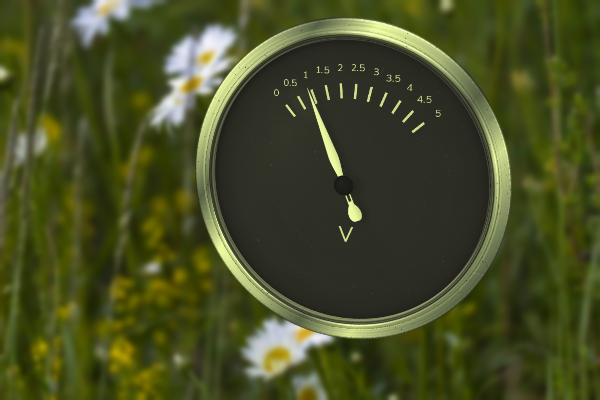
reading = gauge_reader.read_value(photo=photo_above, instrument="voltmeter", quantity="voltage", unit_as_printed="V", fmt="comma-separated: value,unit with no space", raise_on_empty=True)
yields 1,V
